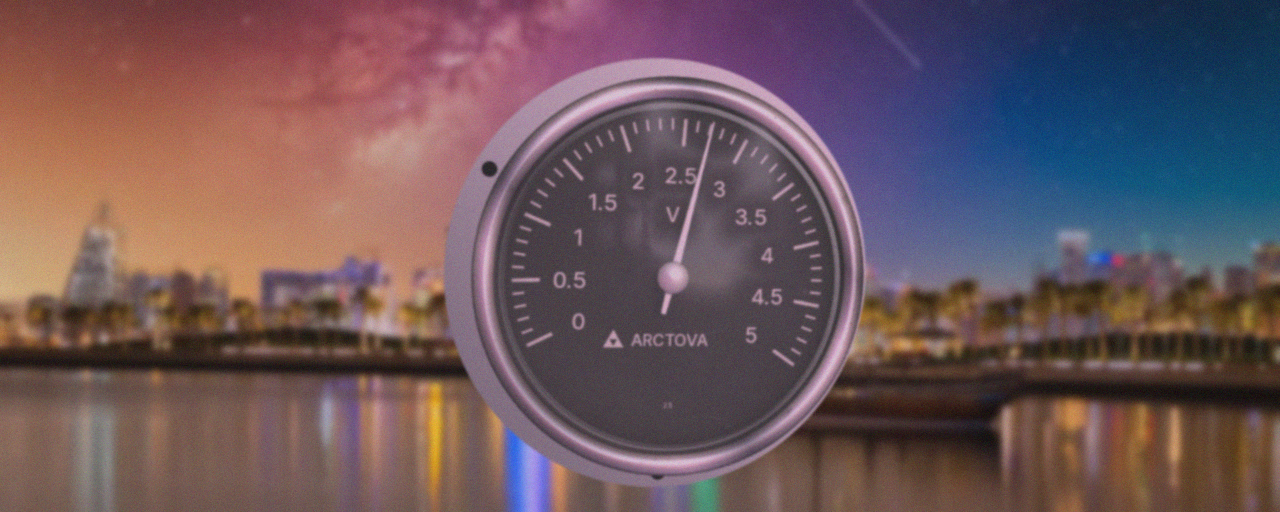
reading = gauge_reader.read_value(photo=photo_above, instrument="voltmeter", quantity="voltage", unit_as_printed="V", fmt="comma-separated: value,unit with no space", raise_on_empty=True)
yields 2.7,V
